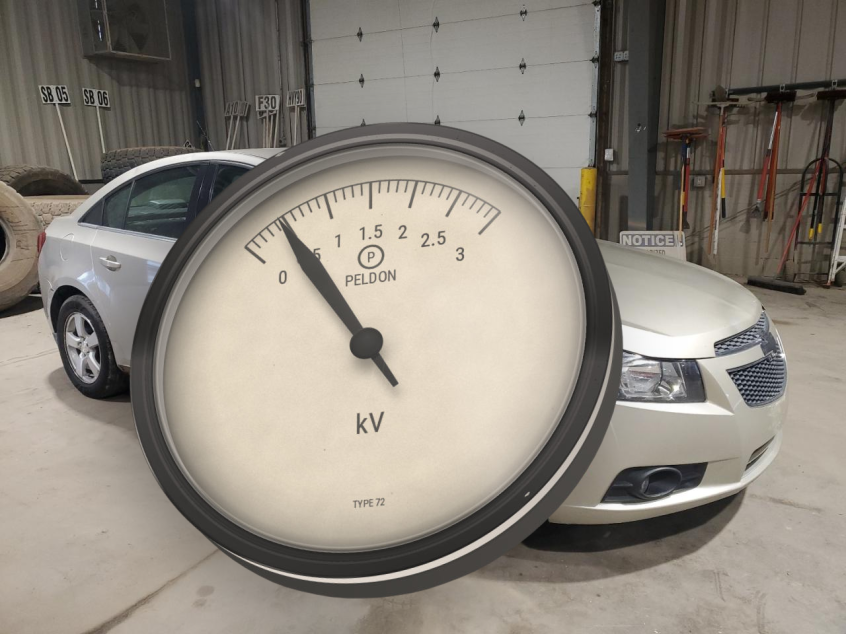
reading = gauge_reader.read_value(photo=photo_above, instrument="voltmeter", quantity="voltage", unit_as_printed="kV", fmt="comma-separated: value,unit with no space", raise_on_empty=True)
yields 0.45,kV
